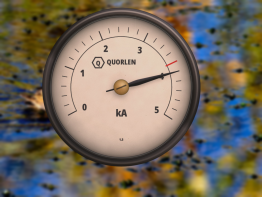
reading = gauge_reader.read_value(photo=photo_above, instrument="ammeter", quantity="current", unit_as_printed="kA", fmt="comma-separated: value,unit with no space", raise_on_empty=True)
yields 4,kA
